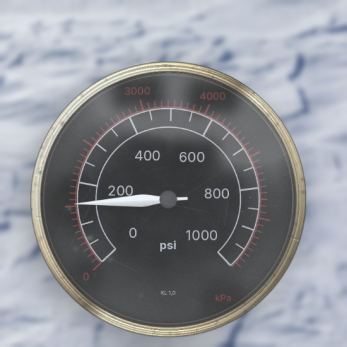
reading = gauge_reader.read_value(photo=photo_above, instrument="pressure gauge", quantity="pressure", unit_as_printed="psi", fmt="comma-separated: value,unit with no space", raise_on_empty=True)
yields 150,psi
